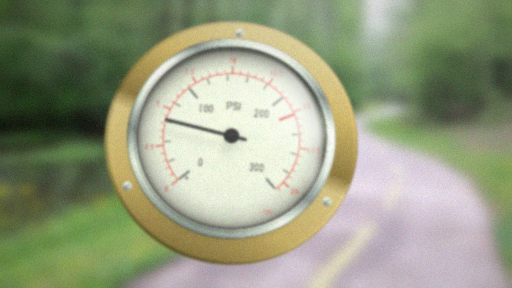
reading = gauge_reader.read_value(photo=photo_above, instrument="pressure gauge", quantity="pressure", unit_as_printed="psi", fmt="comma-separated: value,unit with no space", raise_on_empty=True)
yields 60,psi
